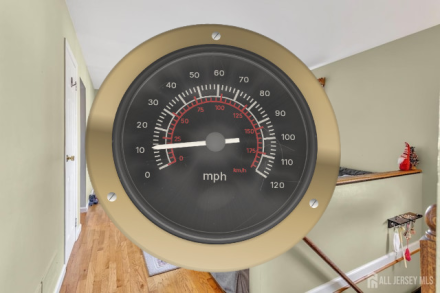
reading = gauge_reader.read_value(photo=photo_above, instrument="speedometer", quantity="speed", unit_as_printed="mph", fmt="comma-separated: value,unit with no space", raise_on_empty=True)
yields 10,mph
